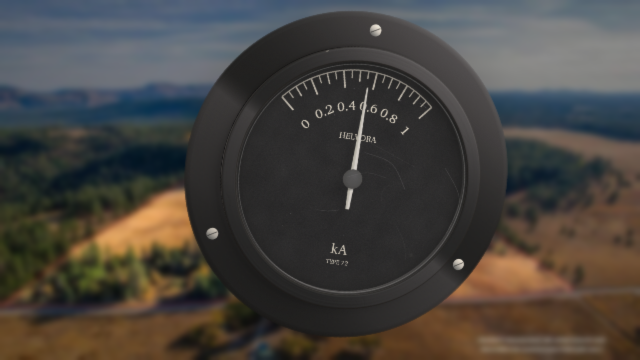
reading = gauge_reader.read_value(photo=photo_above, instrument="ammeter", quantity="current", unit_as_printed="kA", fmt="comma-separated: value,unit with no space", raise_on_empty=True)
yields 0.55,kA
